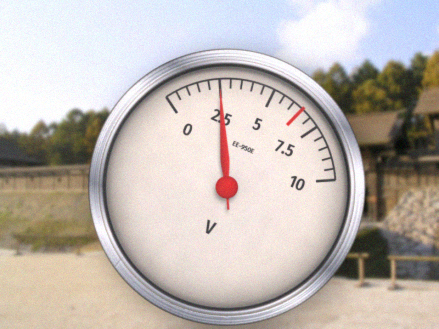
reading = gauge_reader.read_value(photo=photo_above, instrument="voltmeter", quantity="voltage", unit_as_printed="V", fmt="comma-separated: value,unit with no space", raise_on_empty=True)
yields 2.5,V
